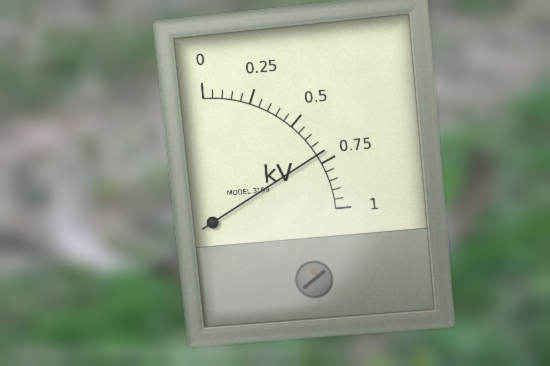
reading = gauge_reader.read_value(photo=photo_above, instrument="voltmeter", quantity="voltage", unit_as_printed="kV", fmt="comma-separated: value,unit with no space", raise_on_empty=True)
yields 0.7,kV
